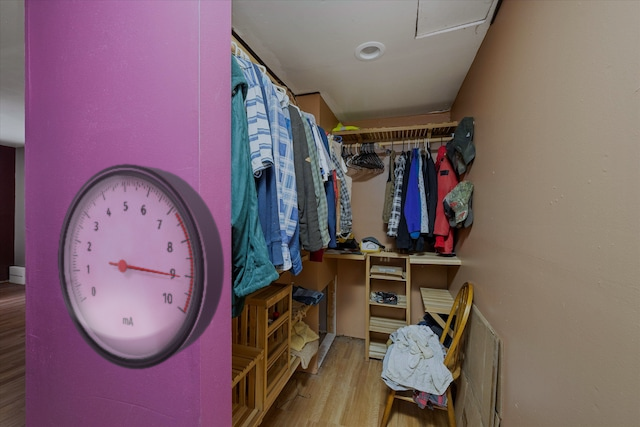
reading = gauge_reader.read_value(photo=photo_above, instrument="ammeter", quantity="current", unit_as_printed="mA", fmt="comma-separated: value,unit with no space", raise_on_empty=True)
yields 9,mA
